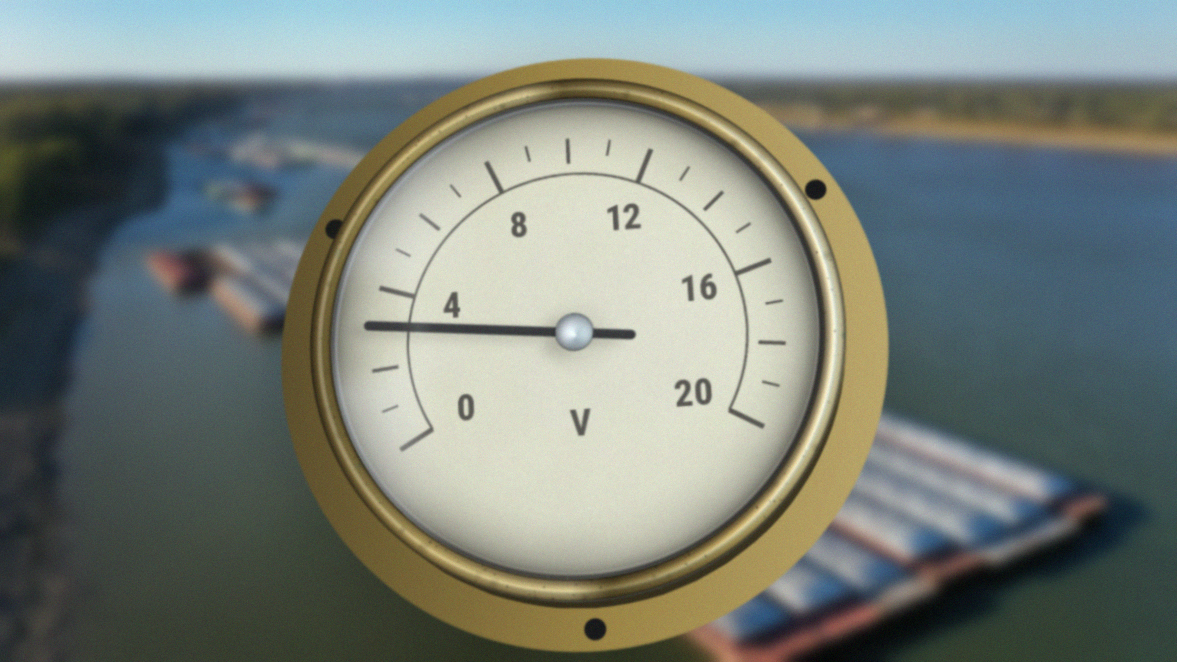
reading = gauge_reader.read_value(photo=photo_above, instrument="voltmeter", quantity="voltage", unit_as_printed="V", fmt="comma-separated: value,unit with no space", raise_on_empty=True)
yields 3,V
